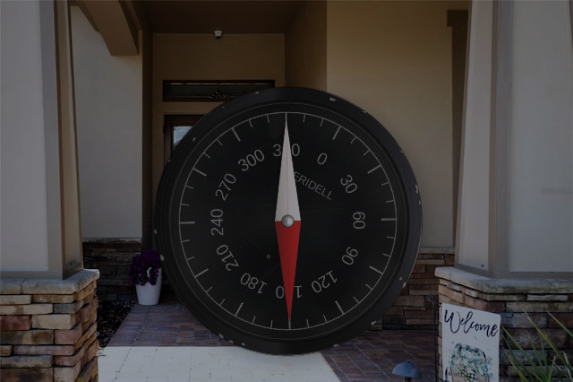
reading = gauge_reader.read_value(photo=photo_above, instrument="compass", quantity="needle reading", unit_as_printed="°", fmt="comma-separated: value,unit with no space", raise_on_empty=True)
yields 150,°
